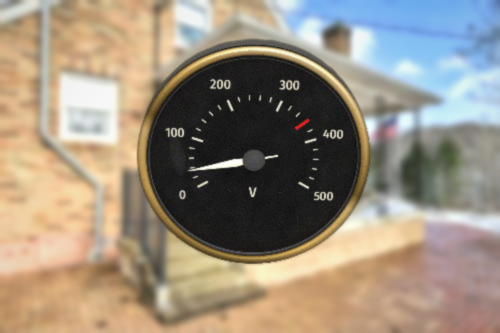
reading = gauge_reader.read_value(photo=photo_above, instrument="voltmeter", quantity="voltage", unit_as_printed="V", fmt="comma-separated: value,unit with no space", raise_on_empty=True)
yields 40,V
